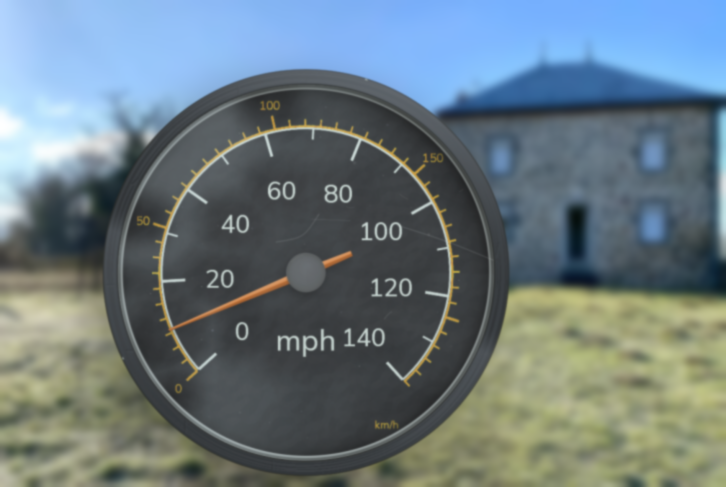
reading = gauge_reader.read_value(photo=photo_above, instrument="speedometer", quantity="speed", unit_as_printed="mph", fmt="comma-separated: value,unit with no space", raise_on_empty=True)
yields 10,mph
